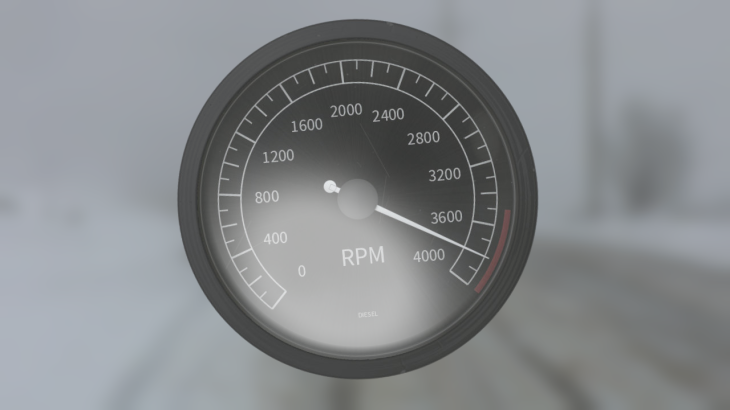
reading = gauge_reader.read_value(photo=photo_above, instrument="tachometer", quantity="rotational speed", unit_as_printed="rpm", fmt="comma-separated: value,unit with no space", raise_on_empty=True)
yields 3800,rpm
